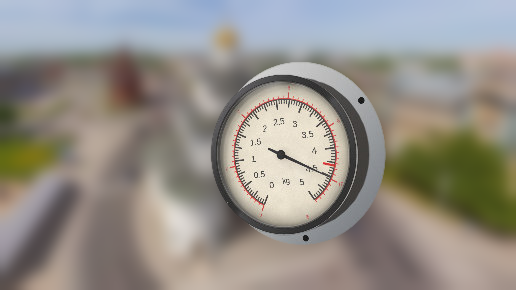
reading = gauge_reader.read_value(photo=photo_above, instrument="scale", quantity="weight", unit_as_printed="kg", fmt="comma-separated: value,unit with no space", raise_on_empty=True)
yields 4.5,kg
